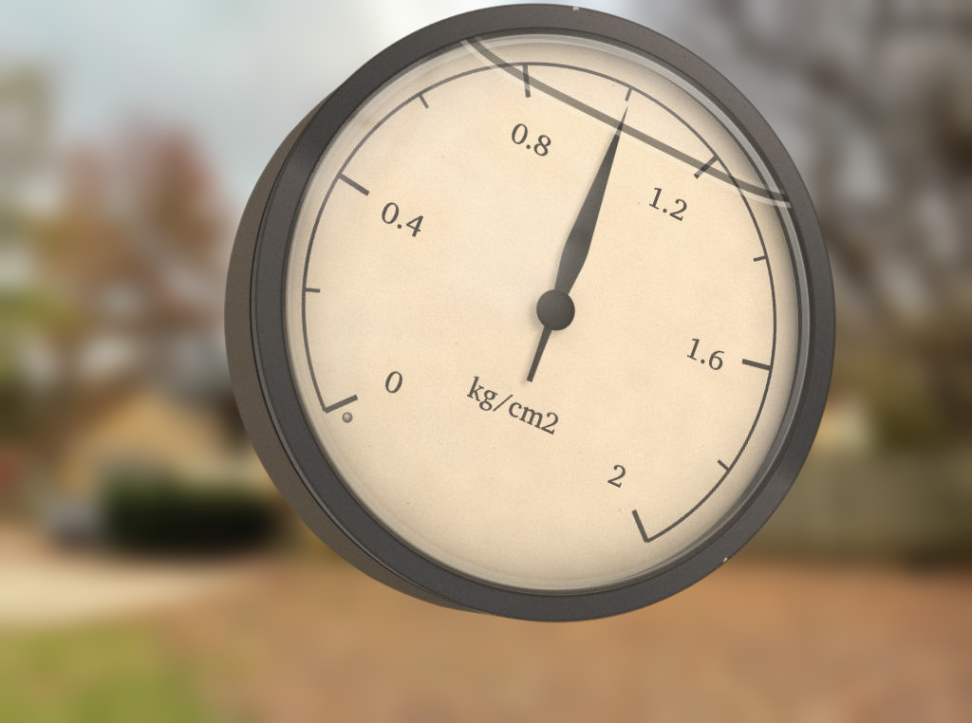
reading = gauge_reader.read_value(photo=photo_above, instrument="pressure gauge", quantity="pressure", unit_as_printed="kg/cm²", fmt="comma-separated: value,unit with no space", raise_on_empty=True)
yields 1,kg/cm²
